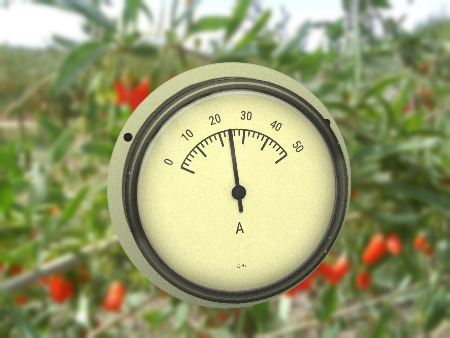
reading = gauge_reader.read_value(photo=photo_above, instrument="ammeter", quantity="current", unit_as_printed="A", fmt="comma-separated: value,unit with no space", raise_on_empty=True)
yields 24,A
